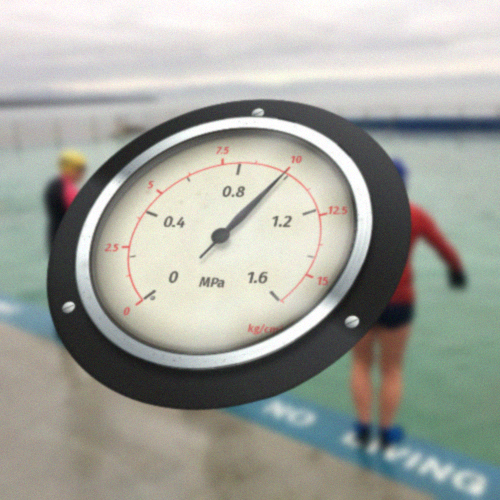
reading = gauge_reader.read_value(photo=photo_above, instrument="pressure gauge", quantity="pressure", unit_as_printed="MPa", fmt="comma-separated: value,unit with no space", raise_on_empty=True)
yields 1,MPa
